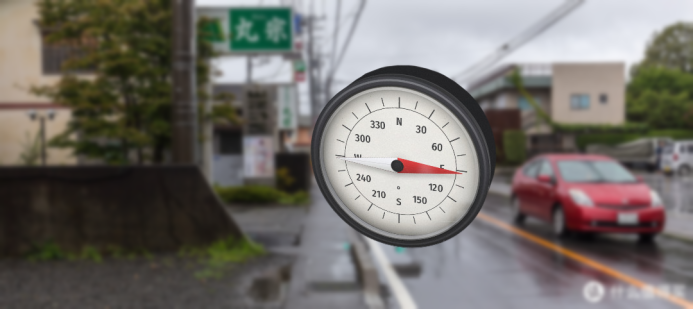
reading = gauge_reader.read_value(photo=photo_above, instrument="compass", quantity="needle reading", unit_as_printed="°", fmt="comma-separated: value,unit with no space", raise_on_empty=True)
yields 90,°
